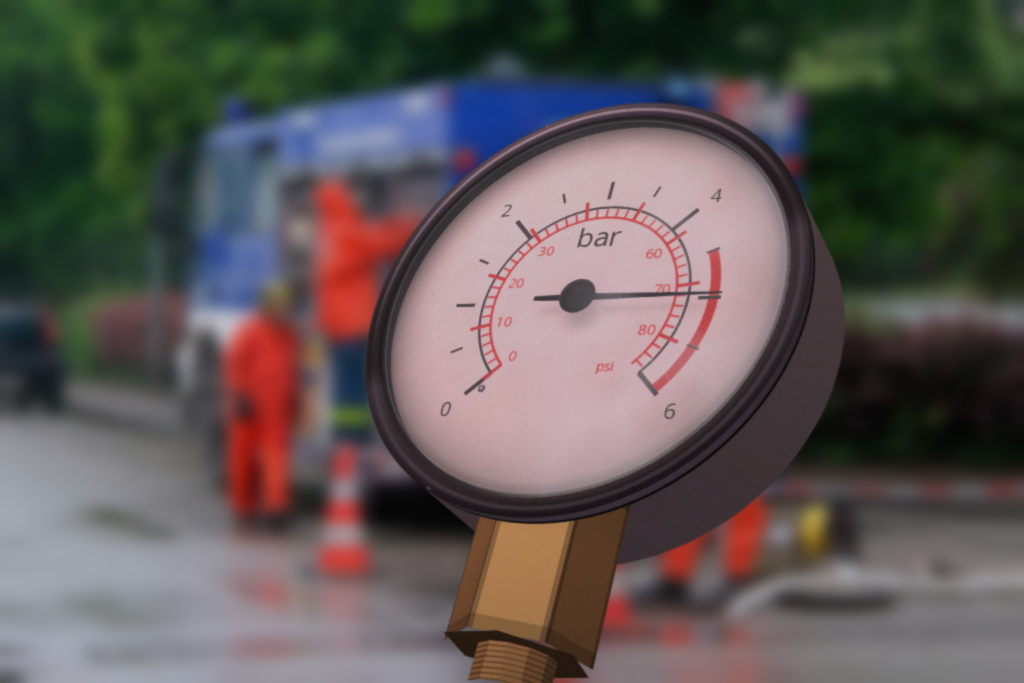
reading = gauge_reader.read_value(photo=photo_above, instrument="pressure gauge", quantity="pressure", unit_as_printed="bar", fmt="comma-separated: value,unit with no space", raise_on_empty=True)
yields 5,bar
